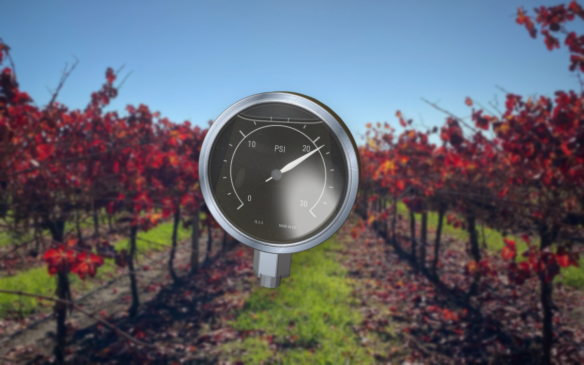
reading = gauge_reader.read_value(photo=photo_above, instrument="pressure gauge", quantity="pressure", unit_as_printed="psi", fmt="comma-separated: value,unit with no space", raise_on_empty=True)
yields 21,psi
